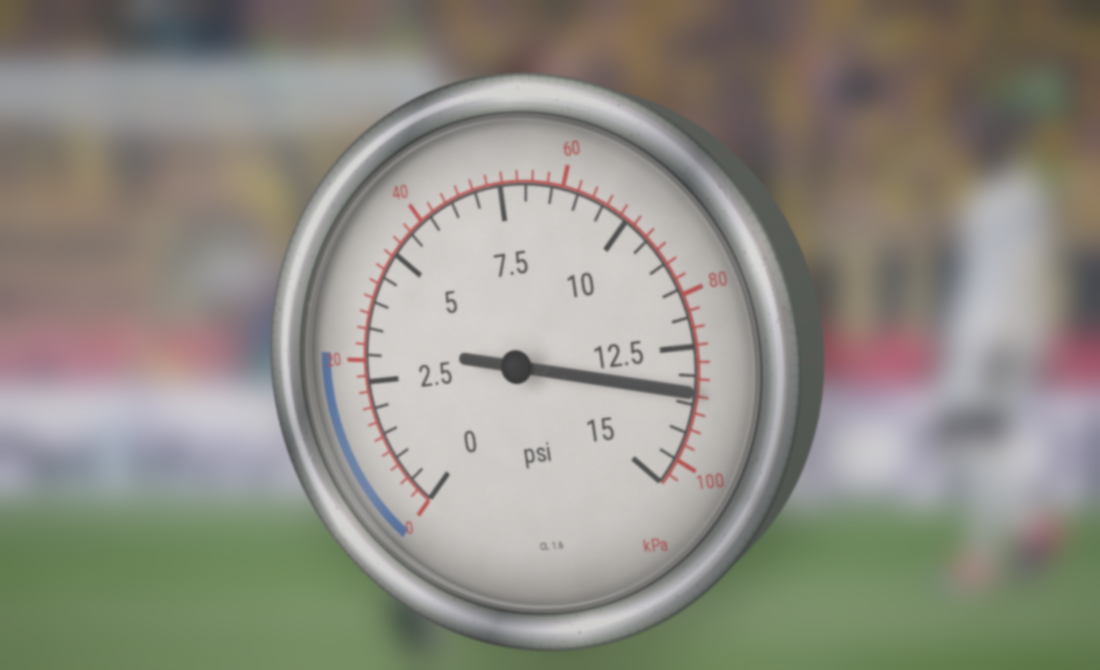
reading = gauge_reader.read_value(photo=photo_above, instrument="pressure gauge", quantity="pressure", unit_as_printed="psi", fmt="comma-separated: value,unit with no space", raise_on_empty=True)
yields 13.25,psi
